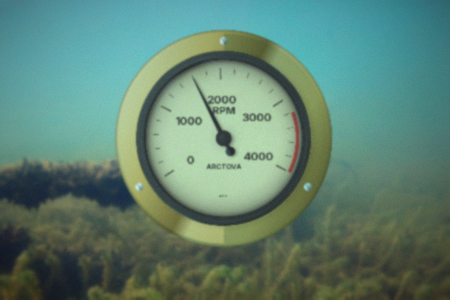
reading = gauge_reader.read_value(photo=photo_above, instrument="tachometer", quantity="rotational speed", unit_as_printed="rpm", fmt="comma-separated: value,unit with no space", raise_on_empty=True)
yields 1600,rpm
